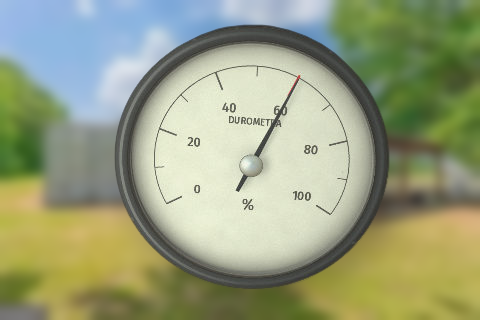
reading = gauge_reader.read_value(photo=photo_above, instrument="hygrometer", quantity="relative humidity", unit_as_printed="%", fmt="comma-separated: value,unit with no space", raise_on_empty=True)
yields 60,%
